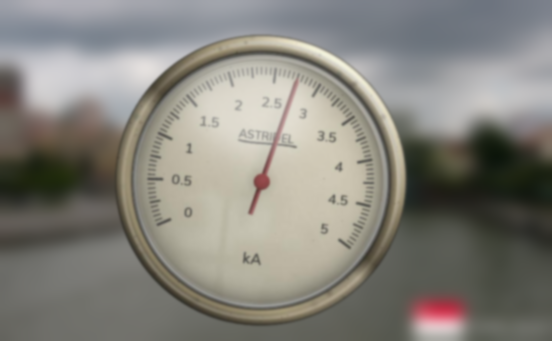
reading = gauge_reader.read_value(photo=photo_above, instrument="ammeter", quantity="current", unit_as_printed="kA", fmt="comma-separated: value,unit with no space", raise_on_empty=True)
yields 2.75,kA
